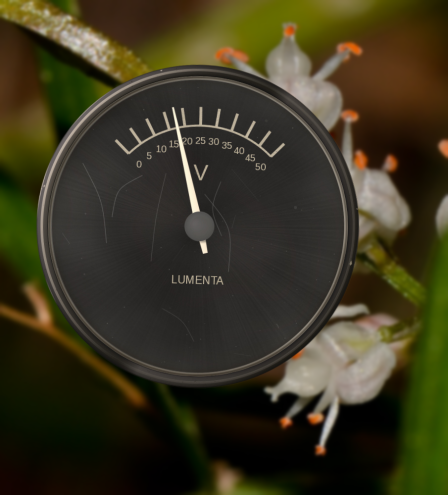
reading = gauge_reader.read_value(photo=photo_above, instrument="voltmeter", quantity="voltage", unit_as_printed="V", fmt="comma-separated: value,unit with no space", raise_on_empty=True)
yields 17.5,V
